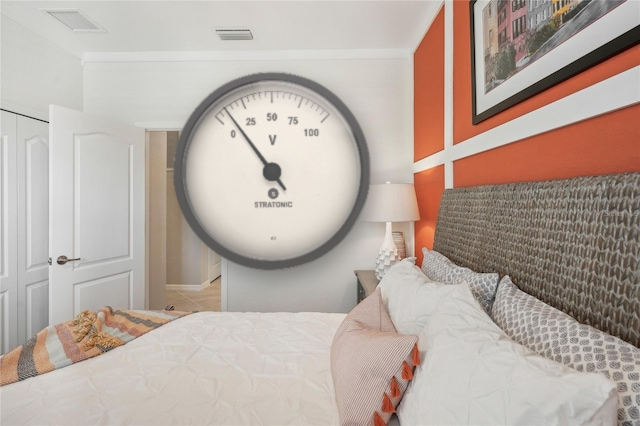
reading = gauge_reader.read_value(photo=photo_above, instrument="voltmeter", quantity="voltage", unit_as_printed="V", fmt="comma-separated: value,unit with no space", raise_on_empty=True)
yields 10,V
